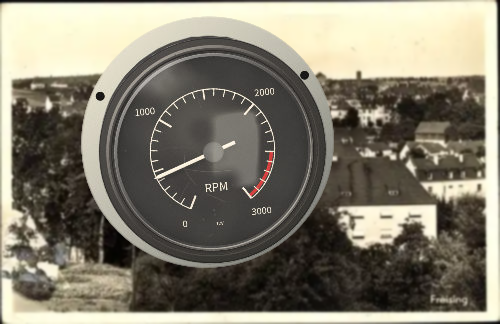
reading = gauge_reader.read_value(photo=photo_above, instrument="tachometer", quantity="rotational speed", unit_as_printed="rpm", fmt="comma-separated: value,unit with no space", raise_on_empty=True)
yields 450,rpm
